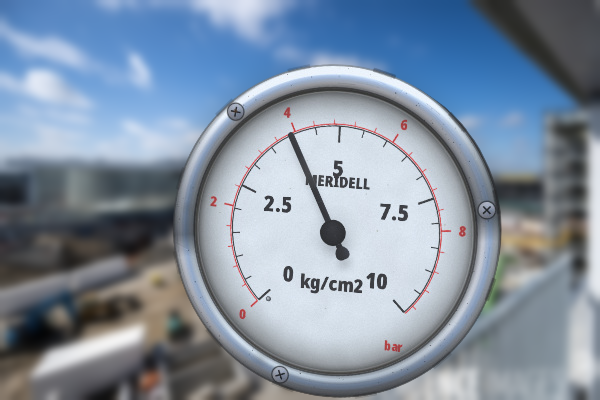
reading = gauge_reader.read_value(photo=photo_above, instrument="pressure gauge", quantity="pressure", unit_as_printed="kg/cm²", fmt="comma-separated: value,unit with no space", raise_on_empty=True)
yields 4,kg/cm²
